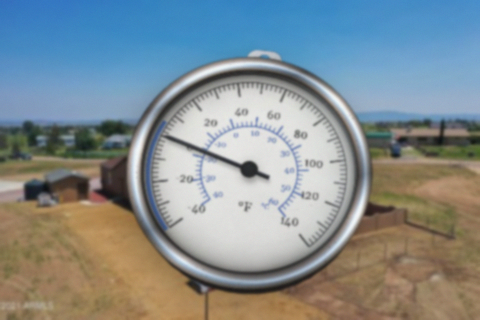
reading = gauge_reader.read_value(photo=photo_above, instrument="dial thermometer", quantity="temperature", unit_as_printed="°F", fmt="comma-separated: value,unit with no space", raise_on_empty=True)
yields 0,°F
